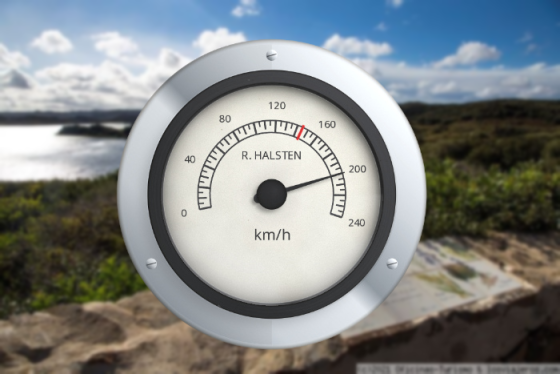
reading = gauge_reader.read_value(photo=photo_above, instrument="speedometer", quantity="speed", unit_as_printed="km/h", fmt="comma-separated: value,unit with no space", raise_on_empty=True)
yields 200,km/h
